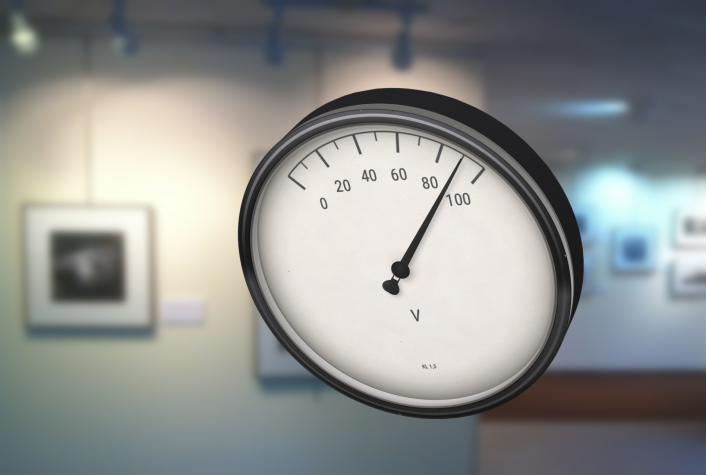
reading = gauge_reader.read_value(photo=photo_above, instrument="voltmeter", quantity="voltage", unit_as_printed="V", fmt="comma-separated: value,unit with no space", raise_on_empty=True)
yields 90,V
